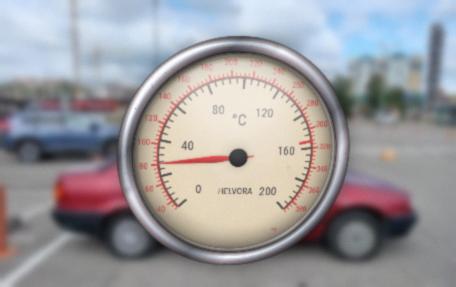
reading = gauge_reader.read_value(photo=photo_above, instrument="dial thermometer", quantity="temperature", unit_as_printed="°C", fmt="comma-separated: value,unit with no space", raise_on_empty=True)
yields 28,°C
